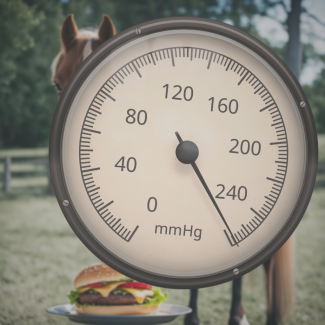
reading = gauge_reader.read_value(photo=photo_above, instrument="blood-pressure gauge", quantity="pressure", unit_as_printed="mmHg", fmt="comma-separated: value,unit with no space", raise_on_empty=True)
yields 258,mmHg
